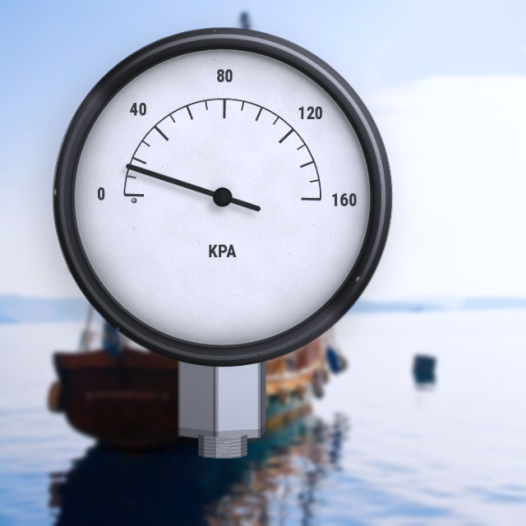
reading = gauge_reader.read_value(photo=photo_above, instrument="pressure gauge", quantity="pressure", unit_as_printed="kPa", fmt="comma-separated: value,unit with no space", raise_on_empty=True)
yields 15,kPa
